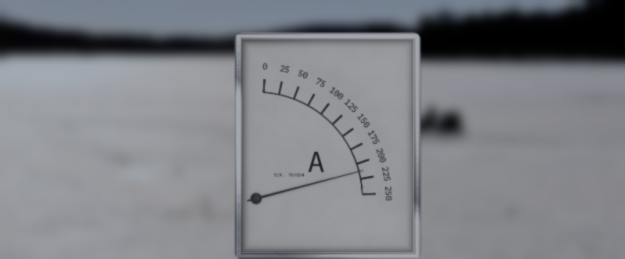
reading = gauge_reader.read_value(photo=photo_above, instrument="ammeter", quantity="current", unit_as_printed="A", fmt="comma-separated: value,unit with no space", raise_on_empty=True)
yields 212.5,A
